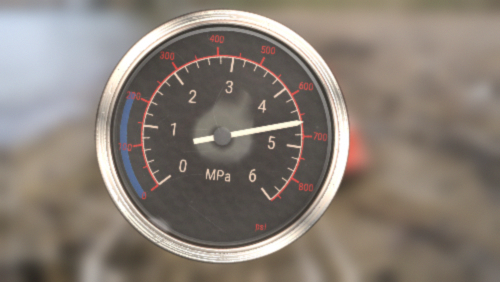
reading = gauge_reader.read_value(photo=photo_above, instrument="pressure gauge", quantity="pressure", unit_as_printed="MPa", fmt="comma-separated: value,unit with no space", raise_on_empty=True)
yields 4.6,MPa
